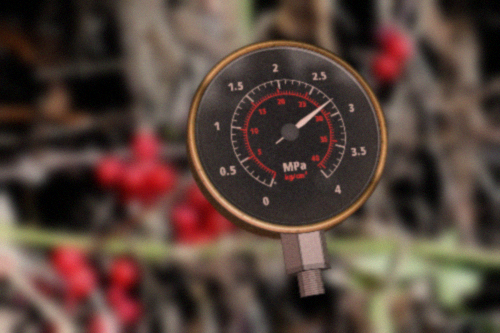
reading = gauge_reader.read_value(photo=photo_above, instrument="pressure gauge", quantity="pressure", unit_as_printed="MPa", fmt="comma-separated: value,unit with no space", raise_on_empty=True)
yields 2.8,MPa
